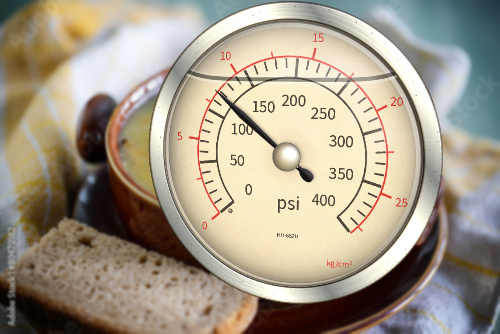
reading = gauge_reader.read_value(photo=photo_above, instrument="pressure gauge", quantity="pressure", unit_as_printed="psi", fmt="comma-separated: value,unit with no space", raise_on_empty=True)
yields 120,psi
